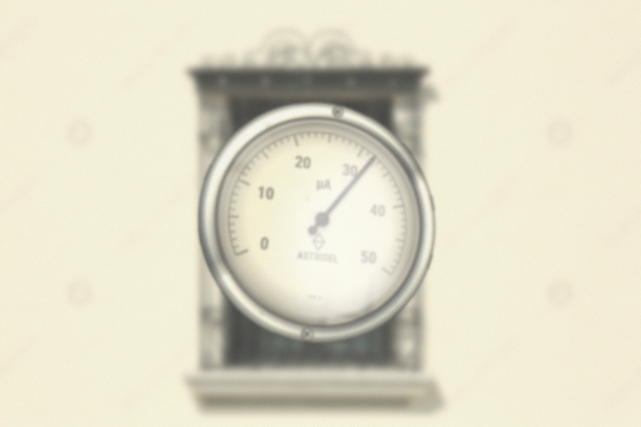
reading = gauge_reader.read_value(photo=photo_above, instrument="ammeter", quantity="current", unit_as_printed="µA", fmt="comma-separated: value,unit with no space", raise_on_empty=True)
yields 32,µA
